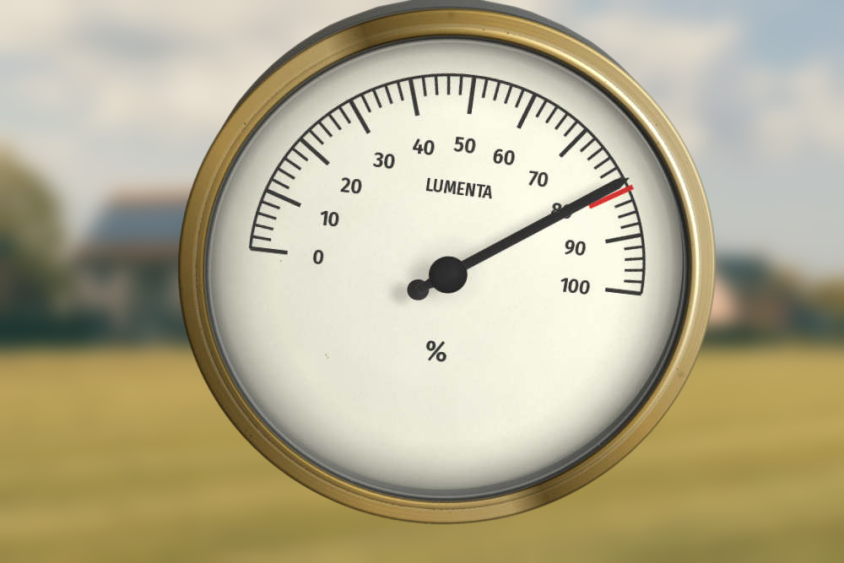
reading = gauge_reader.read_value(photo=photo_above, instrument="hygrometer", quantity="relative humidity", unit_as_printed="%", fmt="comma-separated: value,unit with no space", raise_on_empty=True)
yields 80,%
